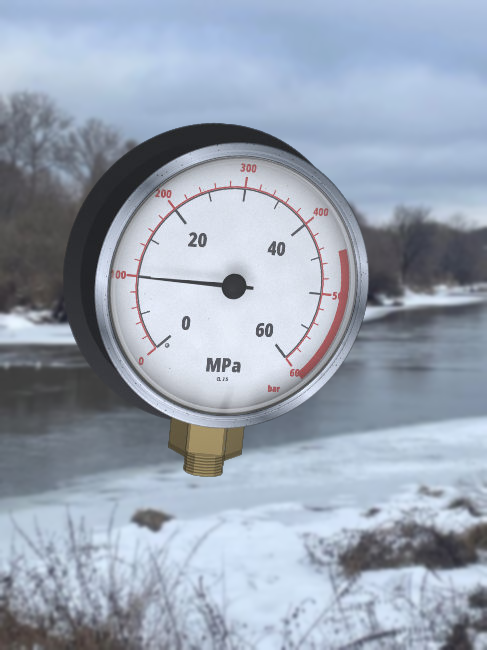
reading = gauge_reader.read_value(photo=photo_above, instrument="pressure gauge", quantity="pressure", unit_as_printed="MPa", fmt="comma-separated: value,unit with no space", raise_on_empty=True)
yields 10,MPa
